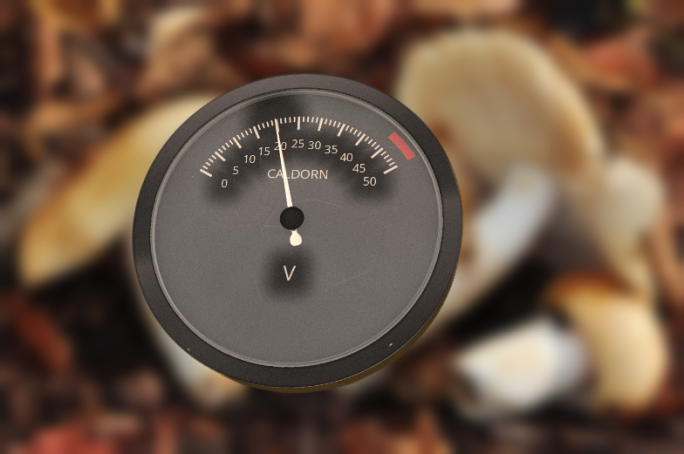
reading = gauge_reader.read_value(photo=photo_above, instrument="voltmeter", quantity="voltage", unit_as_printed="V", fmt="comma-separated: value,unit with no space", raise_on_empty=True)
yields 20,V
